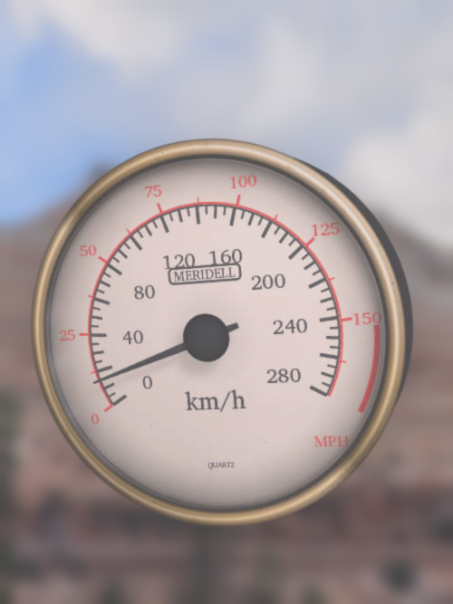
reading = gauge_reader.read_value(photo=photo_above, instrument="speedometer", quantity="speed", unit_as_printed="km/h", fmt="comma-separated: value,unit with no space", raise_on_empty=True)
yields 15,km/h
